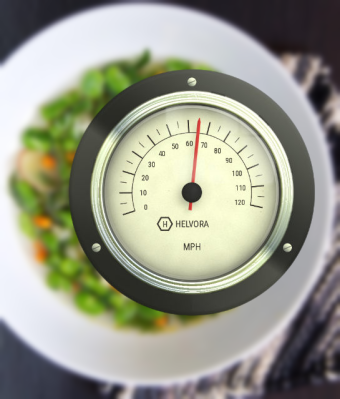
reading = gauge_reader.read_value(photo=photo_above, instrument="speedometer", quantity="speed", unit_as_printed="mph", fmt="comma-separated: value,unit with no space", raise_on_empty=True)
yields 65,mph
